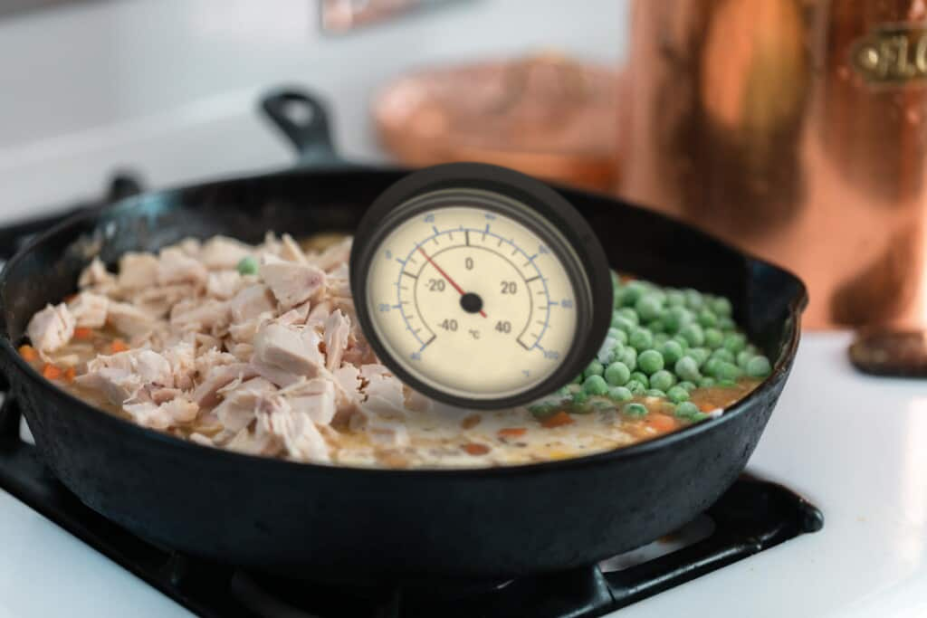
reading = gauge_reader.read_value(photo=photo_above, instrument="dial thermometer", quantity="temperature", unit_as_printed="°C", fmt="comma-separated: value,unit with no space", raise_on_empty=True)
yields -12,°C
